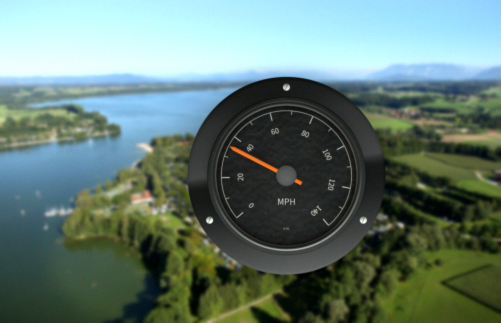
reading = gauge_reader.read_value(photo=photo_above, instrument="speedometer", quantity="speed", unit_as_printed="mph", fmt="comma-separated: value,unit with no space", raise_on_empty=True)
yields 35,mph
